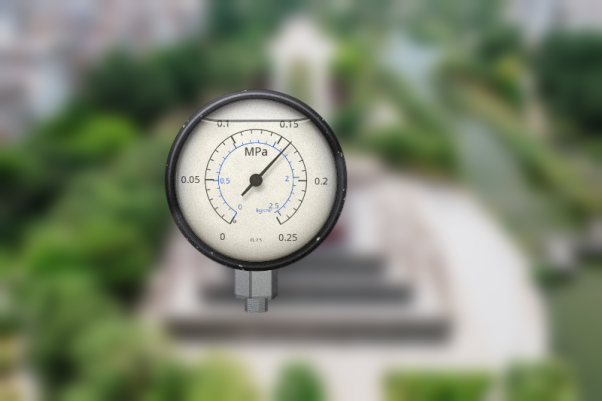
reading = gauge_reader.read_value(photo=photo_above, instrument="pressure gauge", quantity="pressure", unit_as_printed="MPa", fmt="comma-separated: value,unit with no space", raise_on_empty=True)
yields 0.16,MPa
